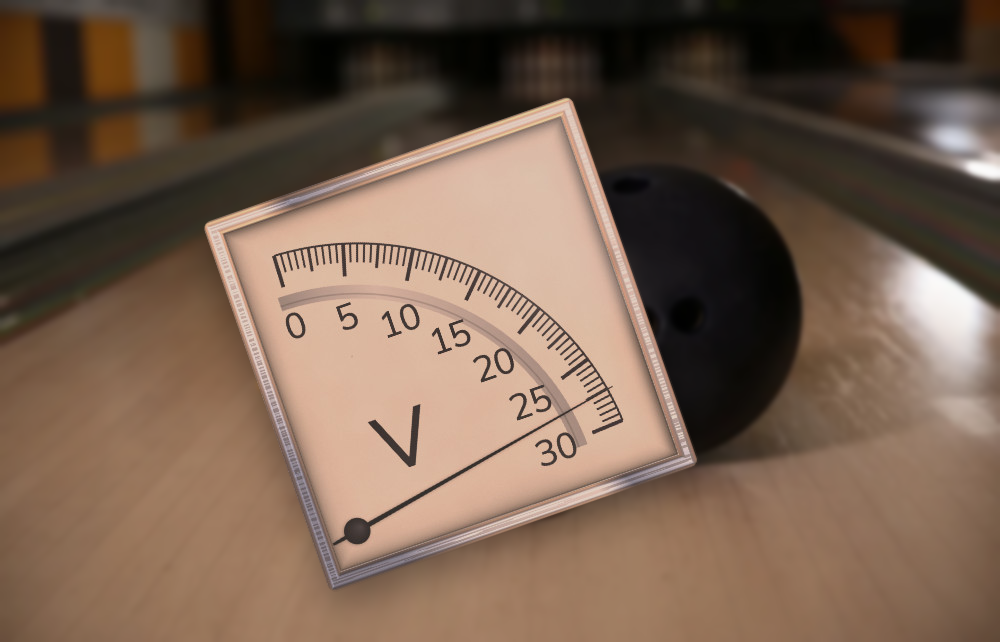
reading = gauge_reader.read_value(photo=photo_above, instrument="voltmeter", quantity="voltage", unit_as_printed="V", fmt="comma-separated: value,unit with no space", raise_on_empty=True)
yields 27.5,V
